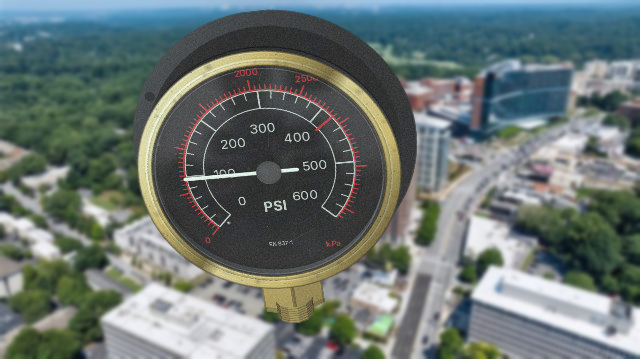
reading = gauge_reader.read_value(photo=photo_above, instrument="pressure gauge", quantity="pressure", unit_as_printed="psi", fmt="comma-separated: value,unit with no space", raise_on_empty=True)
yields 100,psi
